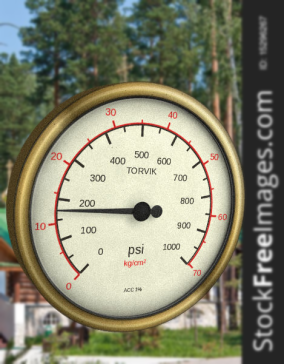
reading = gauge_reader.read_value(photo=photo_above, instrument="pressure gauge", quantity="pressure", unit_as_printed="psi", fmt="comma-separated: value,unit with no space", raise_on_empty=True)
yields 175,psi
